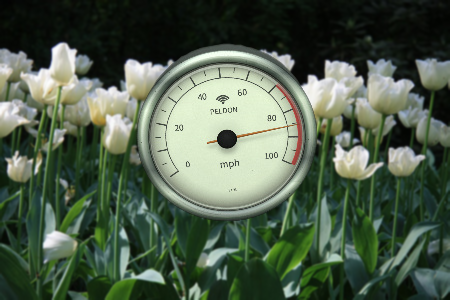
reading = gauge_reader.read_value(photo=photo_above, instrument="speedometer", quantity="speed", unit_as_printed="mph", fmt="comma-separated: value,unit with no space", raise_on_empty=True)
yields 85,mph
